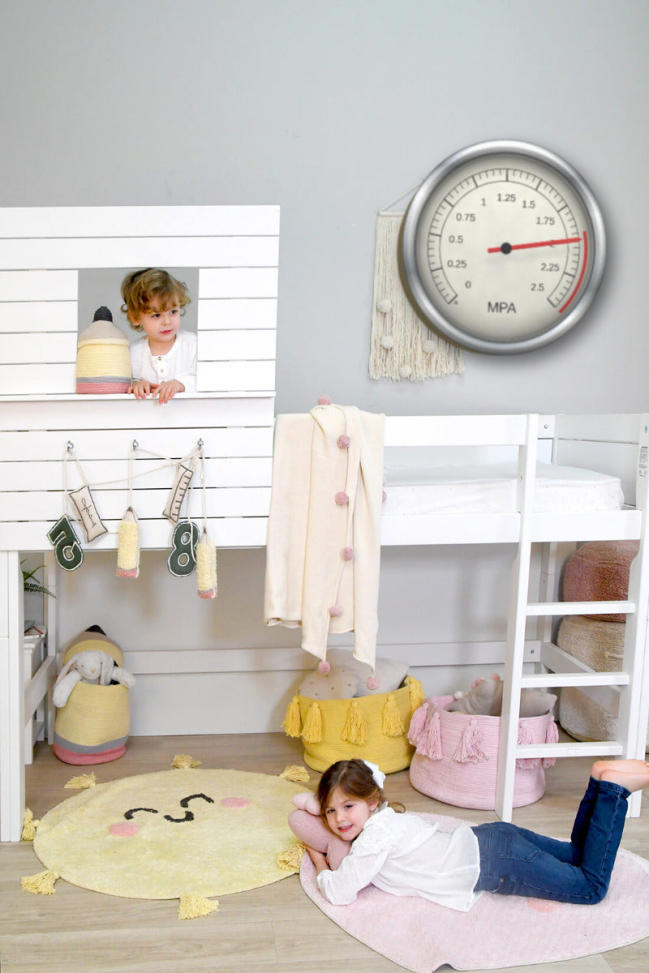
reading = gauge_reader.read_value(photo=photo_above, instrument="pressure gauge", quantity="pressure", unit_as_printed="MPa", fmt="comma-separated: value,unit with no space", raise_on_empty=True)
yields 2,MPa
